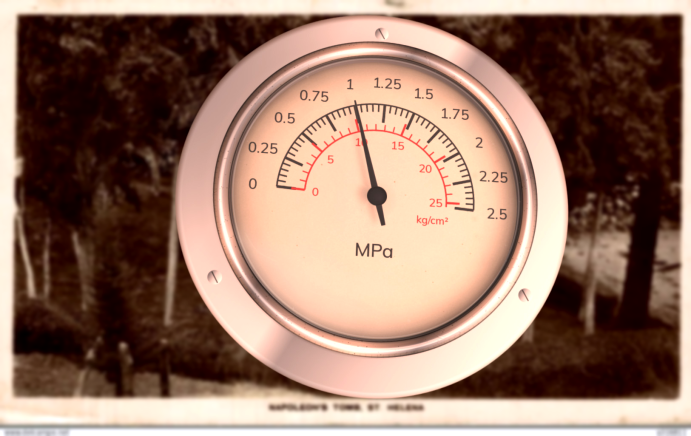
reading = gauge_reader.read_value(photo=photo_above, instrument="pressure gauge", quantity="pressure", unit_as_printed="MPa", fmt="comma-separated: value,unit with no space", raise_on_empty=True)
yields 1,MPa
